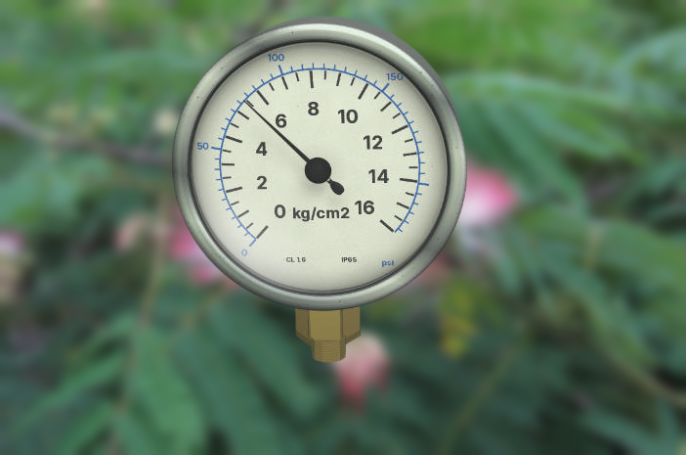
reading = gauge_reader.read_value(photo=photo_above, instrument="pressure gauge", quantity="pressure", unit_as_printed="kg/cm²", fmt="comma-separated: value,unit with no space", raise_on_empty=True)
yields 5.5,kg/cm²
